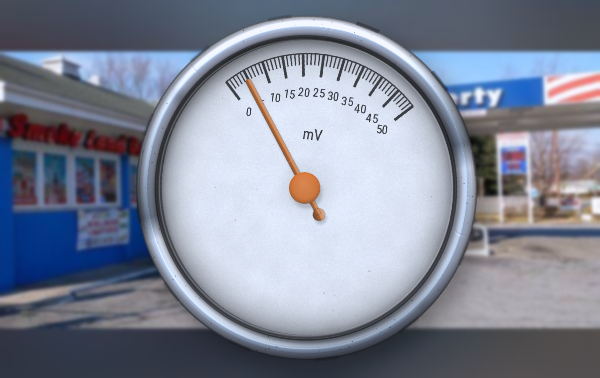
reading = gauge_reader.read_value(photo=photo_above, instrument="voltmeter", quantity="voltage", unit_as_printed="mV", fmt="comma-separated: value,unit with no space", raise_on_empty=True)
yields 5,mV
